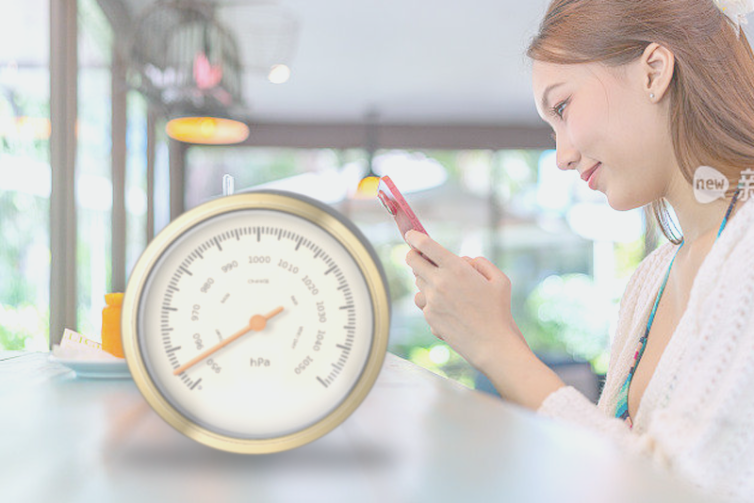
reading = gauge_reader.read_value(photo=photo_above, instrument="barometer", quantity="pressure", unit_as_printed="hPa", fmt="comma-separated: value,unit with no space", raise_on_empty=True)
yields 955,hPa
